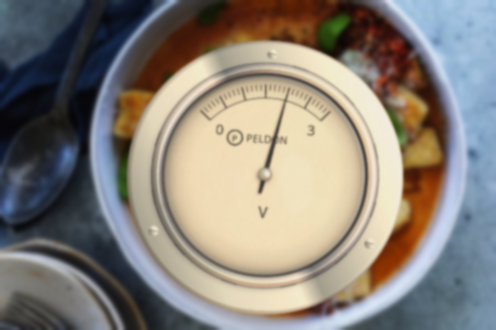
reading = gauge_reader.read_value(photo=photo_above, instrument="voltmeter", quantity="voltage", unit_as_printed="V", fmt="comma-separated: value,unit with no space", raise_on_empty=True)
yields 2,V
